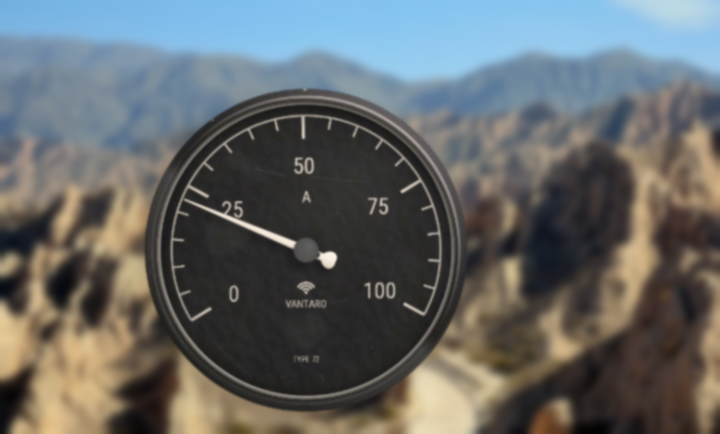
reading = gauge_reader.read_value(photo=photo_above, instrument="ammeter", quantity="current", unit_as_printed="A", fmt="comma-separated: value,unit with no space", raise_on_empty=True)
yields 22.5,A
